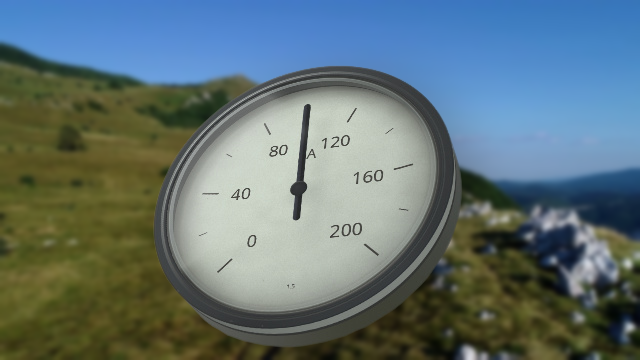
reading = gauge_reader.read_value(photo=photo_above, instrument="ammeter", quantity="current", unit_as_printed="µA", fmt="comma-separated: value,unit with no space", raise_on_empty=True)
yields 100,µA
